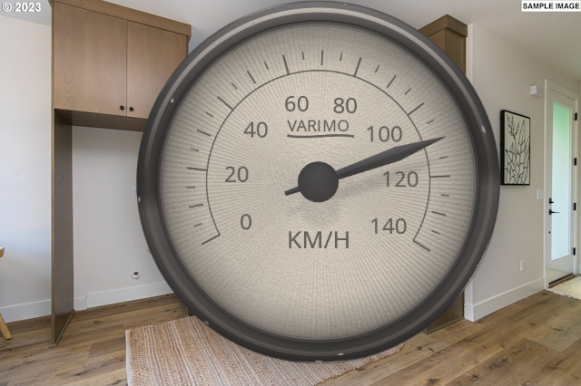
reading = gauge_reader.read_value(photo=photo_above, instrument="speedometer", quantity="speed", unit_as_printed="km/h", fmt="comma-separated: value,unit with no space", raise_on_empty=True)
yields 110,km/h
